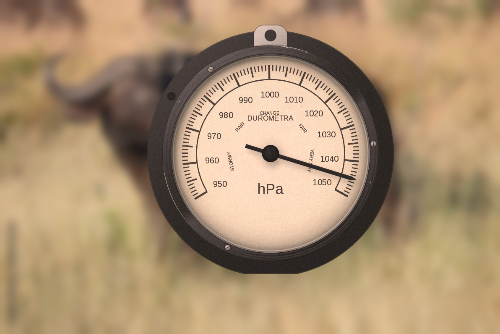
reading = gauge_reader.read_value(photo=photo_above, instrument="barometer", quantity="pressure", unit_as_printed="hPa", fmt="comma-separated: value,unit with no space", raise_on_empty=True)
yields 1045,hPa
